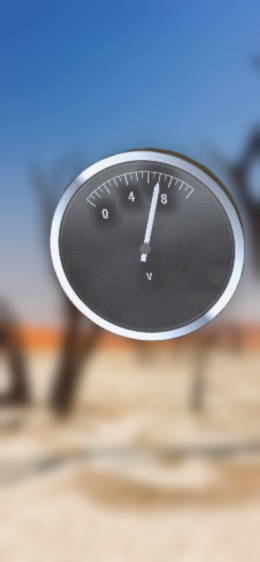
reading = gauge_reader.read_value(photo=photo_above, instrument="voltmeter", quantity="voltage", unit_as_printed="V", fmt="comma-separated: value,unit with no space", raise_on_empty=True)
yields 7,V
